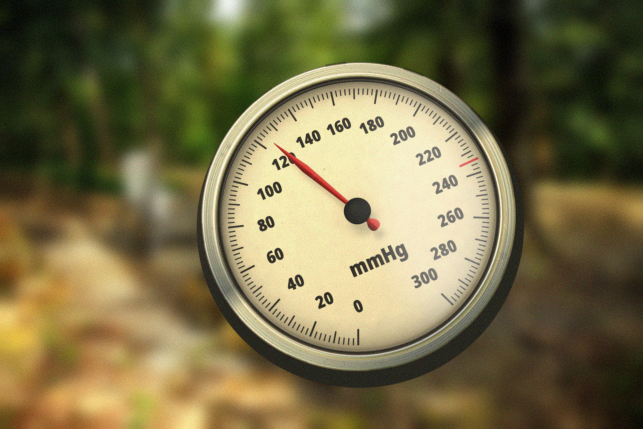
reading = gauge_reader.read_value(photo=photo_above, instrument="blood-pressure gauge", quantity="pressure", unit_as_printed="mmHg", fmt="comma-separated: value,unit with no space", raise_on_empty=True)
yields 124,mmHg
